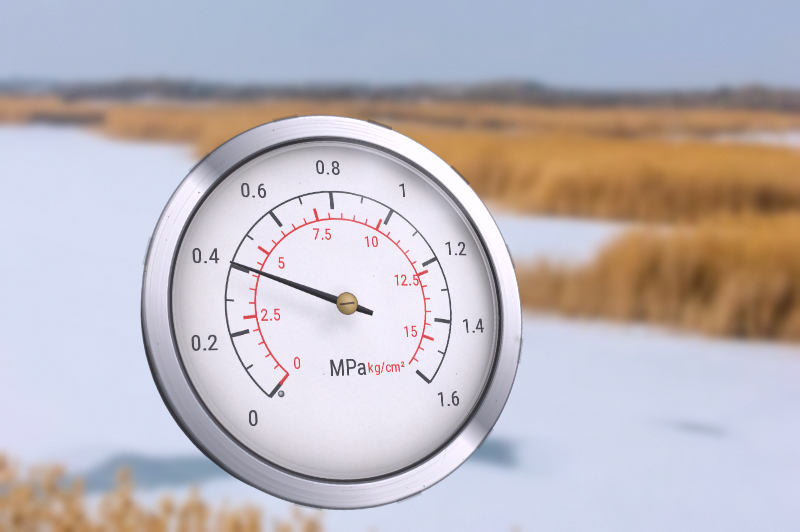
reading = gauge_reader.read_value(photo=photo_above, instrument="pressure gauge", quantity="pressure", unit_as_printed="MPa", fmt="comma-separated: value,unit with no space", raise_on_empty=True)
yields 0.4,MPa
